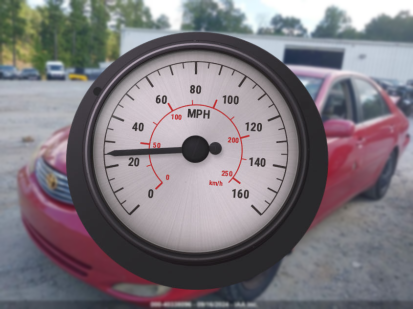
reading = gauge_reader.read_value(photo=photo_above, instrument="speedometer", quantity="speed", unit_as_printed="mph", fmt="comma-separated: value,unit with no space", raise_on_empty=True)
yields 25,mph
